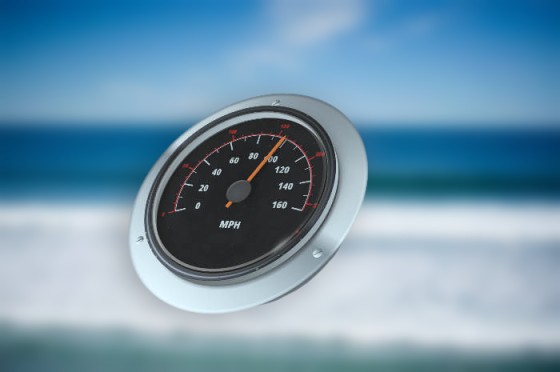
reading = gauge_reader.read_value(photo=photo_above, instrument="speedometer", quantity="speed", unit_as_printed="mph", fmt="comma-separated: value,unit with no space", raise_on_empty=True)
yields 100,mph
